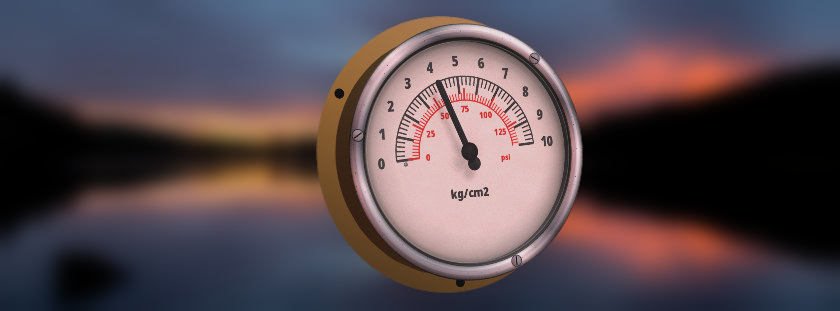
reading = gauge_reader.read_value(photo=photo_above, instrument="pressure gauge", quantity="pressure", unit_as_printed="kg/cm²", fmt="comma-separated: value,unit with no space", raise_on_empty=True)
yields 4,kg/cm²
